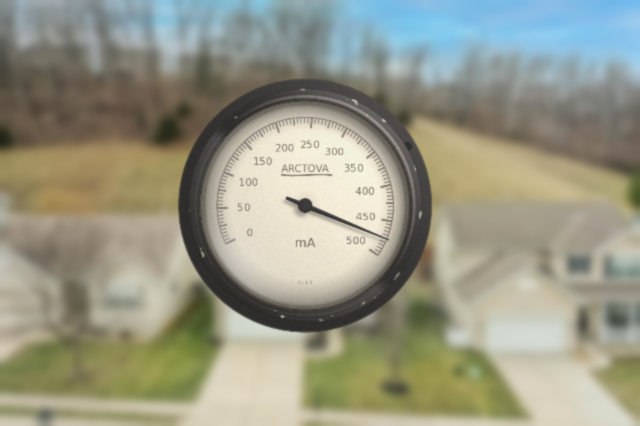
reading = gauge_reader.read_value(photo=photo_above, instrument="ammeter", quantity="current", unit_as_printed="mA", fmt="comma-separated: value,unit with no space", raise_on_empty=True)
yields 475,mA
